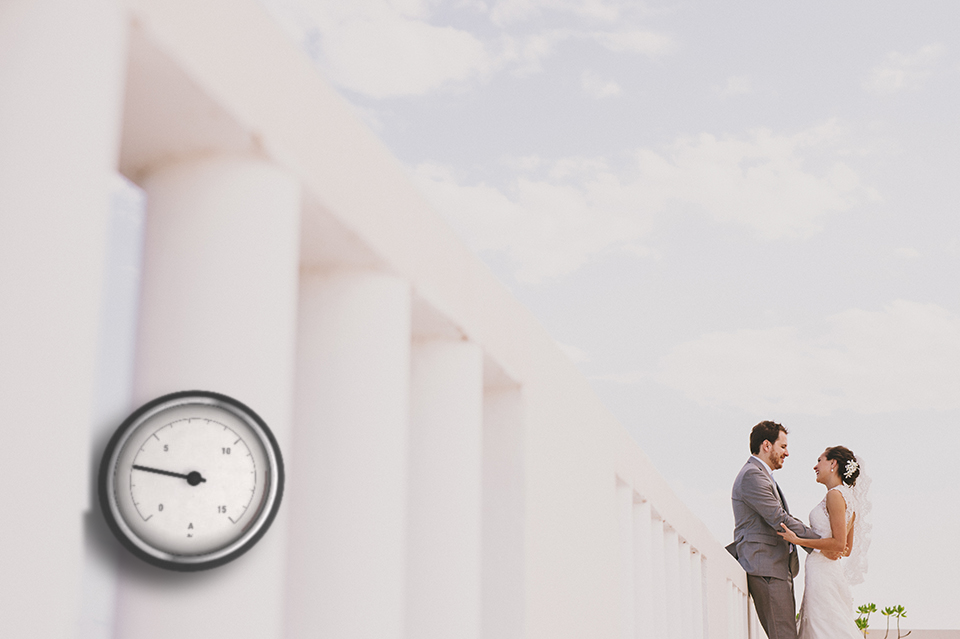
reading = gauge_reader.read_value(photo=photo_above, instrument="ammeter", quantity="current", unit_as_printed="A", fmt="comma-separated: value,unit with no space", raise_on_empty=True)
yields 3,A
